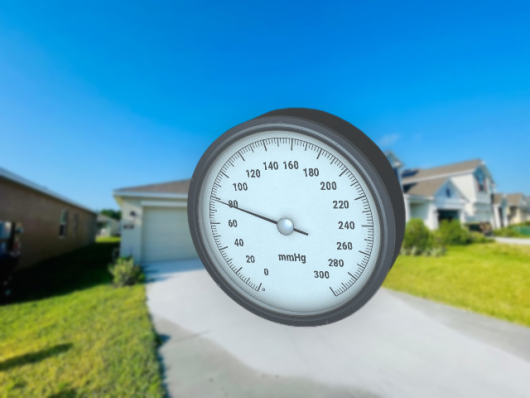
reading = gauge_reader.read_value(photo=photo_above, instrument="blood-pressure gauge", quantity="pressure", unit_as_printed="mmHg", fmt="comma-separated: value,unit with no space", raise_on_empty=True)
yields 80,mmHg
